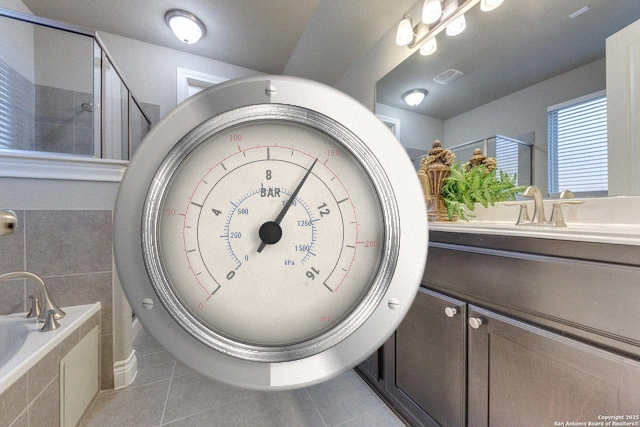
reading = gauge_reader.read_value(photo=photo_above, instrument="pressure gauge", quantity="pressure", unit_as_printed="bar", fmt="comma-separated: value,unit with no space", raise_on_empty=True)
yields 10,bar
